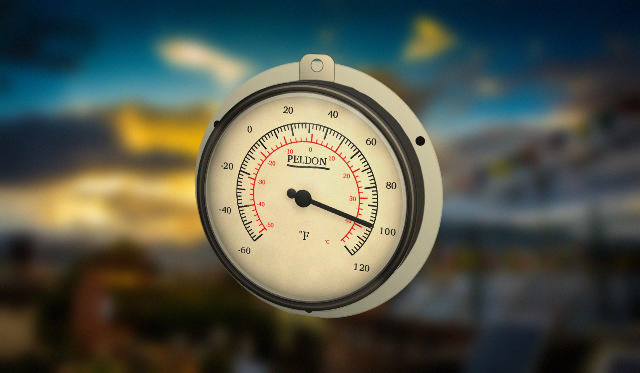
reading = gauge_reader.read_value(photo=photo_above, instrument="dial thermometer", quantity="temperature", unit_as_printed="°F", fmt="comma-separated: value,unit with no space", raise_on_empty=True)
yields 100,°F
